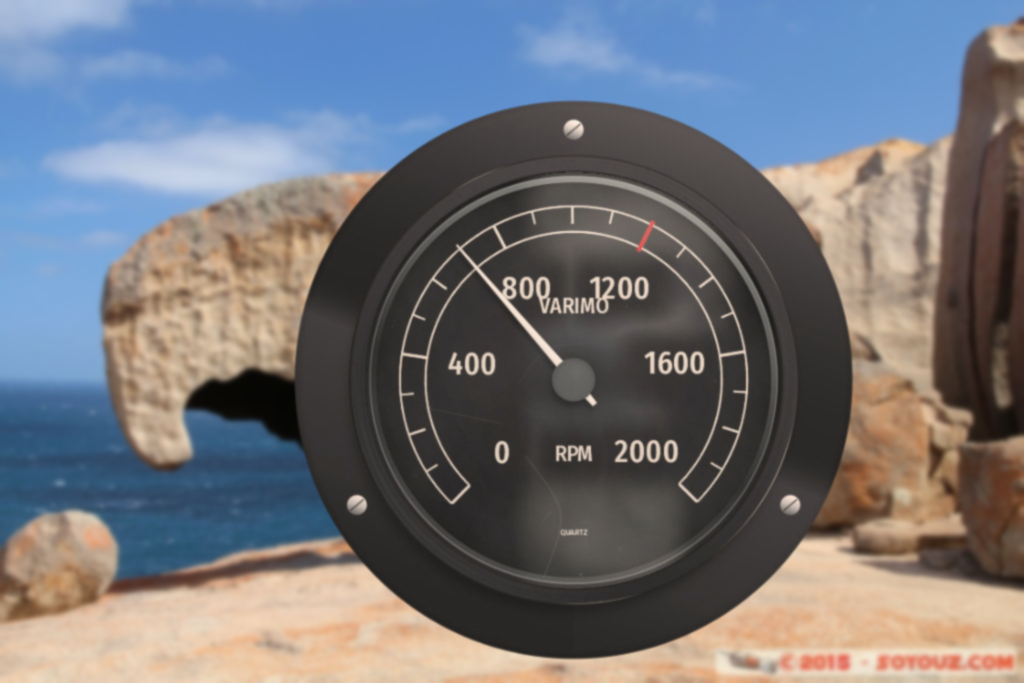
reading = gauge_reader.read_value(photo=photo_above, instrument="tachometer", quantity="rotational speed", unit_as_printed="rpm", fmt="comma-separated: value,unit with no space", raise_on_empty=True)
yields 700,rpm
